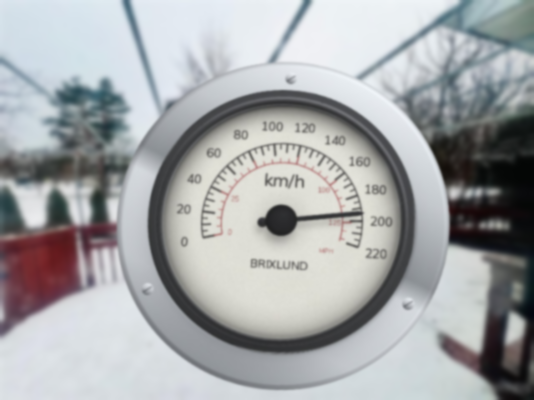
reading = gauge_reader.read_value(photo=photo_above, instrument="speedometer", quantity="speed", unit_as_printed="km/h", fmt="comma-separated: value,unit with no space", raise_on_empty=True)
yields 195,km/h
